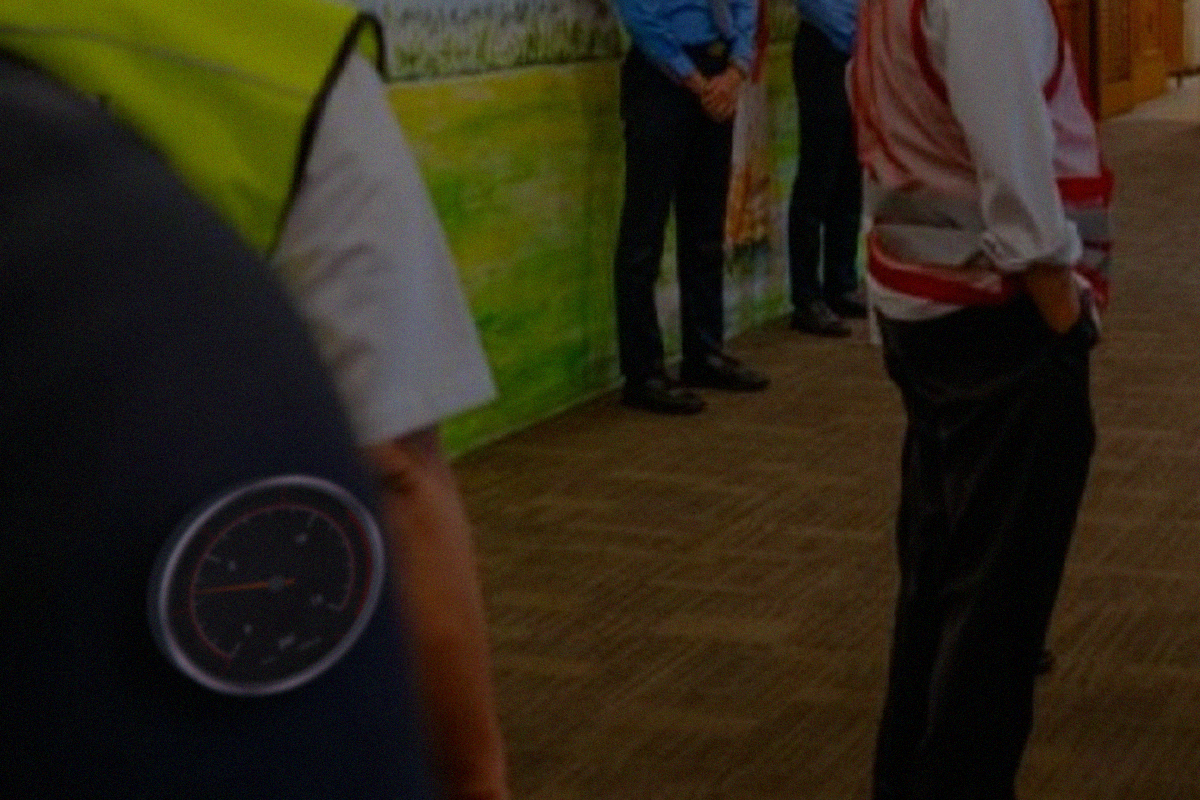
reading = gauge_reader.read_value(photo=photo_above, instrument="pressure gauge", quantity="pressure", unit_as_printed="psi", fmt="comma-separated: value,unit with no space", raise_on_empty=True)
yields 3.5,psi
